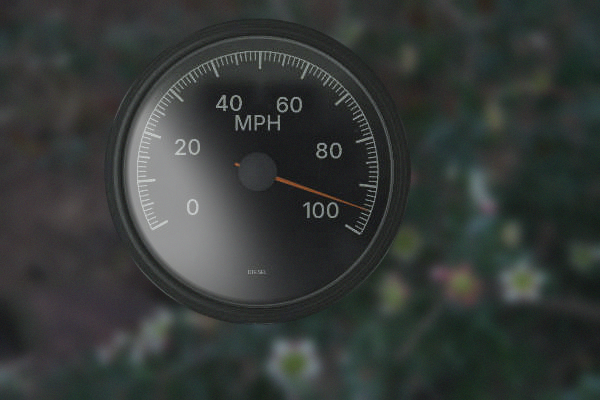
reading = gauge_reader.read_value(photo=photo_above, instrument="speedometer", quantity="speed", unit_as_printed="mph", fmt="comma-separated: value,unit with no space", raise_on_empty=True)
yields 95,mph
